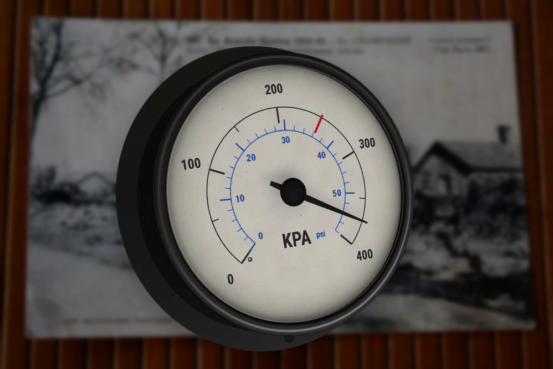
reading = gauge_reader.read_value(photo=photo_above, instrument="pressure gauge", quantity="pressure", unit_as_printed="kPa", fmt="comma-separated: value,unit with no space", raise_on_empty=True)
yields 375,kPa
